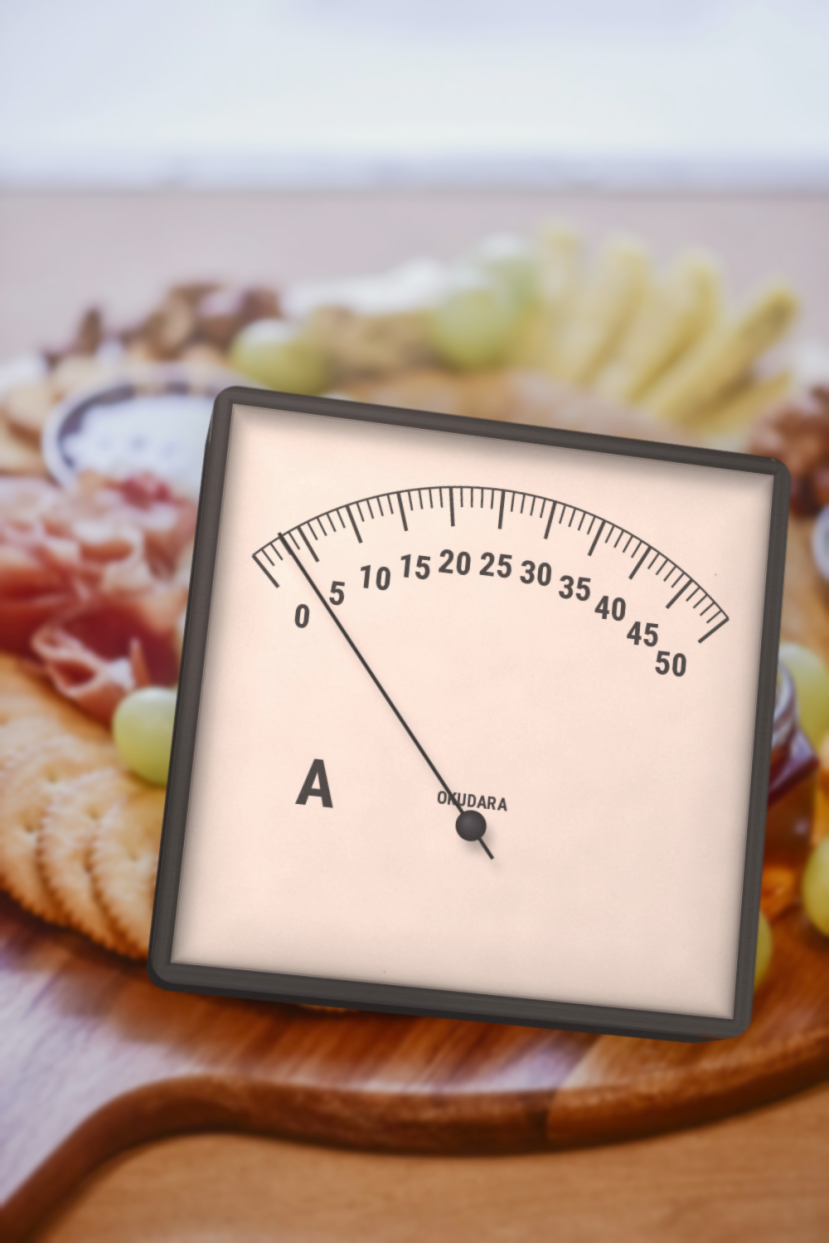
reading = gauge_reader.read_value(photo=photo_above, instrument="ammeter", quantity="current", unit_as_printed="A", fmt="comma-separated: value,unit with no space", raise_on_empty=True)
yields 3,A
